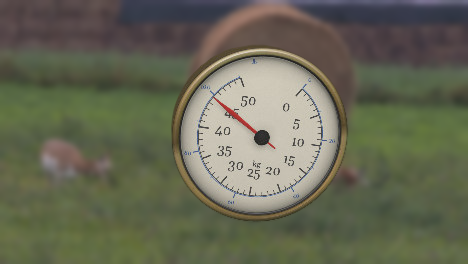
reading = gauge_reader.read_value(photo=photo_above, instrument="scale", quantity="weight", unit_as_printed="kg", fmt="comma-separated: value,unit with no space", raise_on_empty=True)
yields 45,kg
